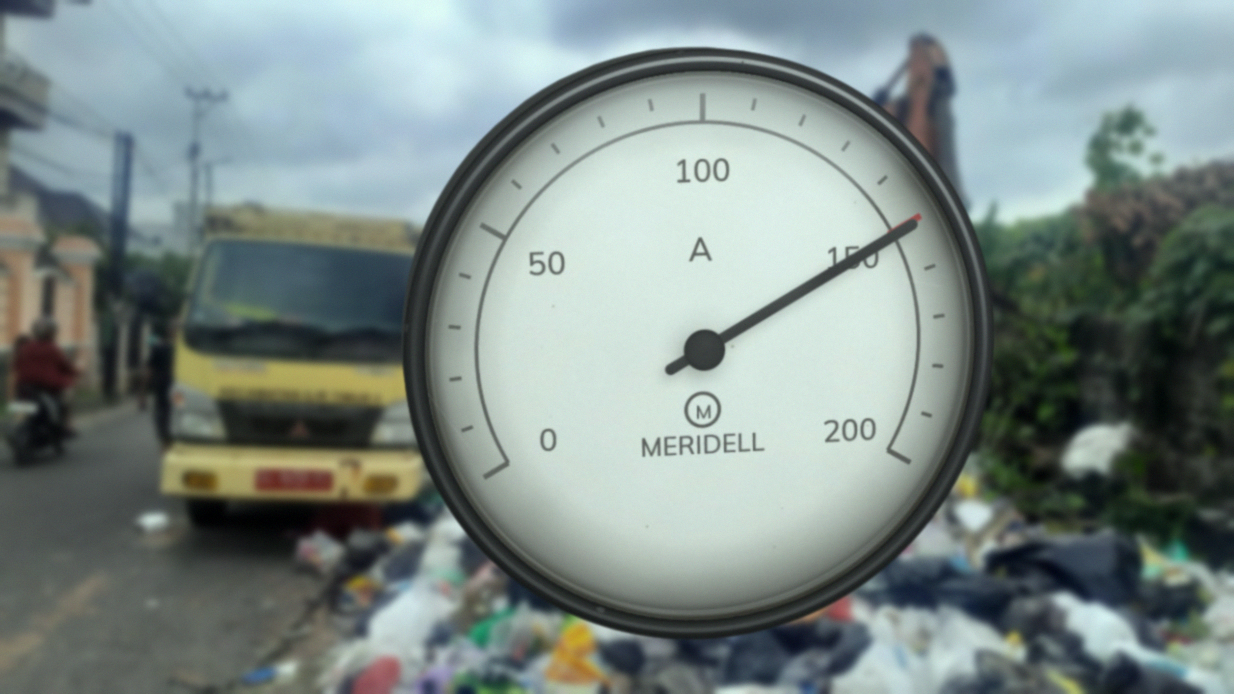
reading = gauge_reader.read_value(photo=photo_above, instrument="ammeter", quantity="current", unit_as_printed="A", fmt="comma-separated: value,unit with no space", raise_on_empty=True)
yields 150,A
